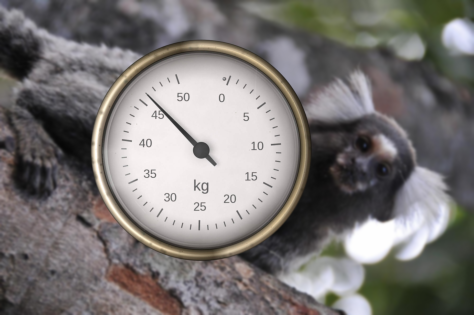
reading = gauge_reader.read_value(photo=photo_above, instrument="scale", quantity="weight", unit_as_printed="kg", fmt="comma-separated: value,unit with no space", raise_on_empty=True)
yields 46,kg
